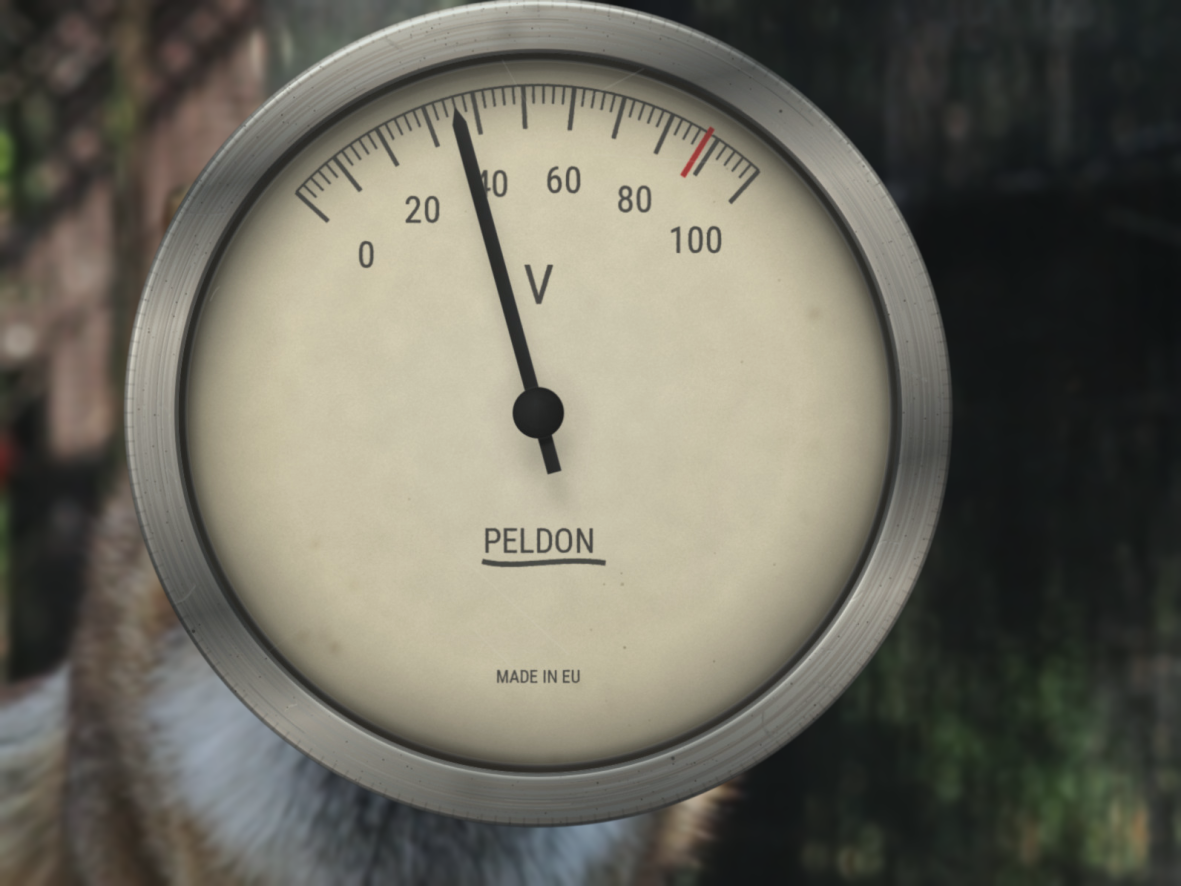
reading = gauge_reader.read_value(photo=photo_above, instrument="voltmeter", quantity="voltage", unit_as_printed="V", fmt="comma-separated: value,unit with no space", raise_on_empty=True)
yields 36,V
